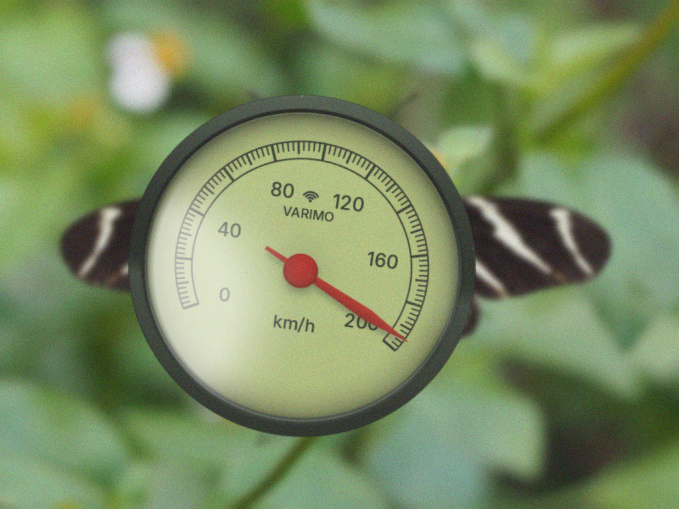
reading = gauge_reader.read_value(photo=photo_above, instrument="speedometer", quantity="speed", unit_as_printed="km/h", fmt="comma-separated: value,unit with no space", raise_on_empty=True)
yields 194,km/h
